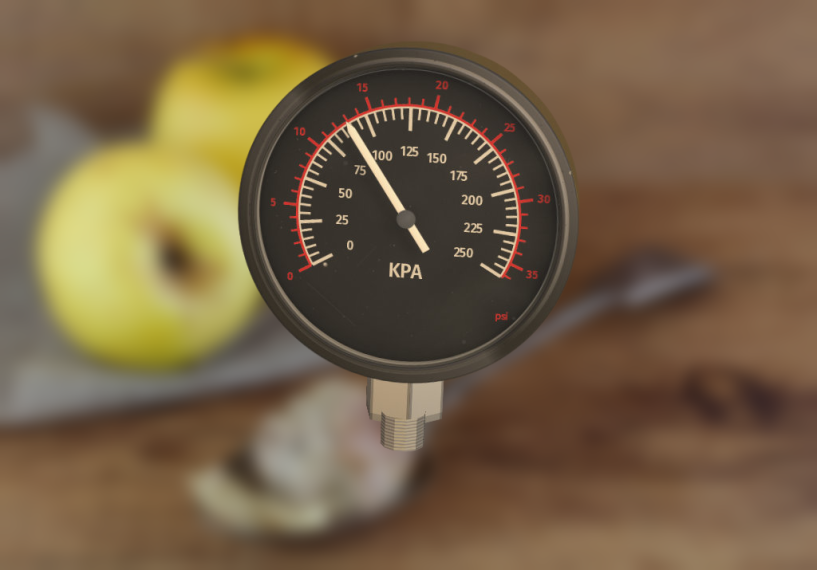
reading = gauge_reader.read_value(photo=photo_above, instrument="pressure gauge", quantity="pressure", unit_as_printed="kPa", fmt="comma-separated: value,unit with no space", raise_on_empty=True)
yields 90,kPa
